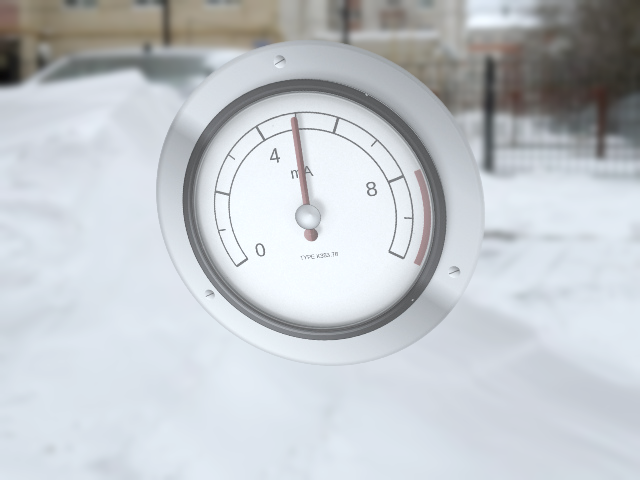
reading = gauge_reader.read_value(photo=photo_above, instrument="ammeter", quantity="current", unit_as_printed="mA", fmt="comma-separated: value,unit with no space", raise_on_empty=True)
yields 5,mA
